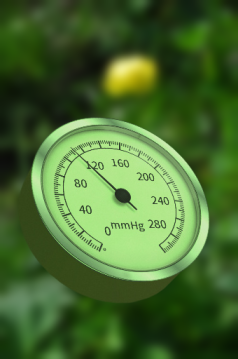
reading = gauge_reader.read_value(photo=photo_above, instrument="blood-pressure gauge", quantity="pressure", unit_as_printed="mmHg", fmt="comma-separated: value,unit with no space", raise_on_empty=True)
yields 110,mmHg
